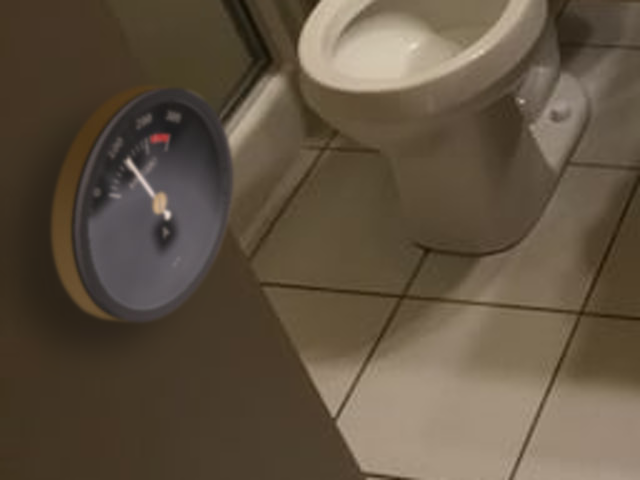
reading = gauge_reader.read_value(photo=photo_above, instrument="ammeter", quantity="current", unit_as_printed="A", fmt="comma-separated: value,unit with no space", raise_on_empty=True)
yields 100,A
